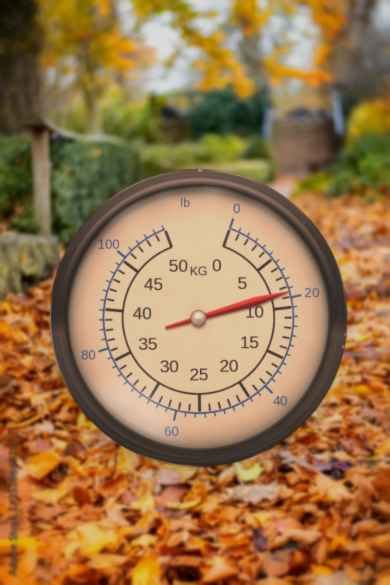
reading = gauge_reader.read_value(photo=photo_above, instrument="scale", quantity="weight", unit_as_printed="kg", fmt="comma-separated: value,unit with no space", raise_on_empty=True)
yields 8.5,kg
